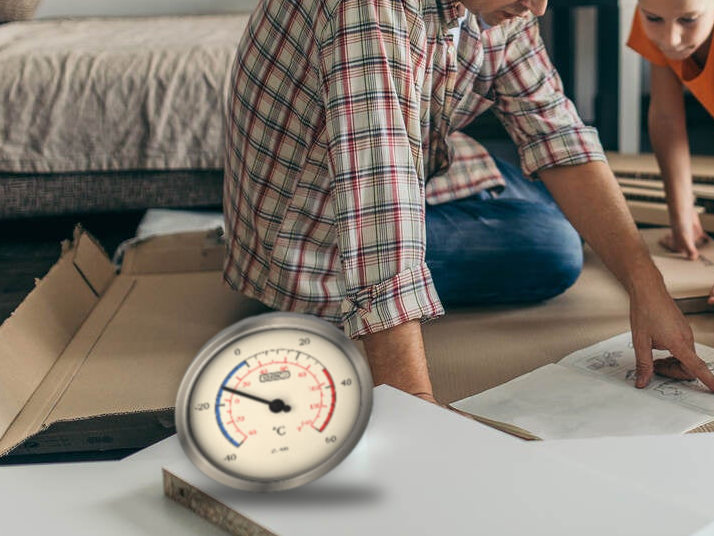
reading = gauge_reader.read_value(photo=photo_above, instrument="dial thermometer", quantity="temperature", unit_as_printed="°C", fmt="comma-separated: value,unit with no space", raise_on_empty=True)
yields -12,°C
